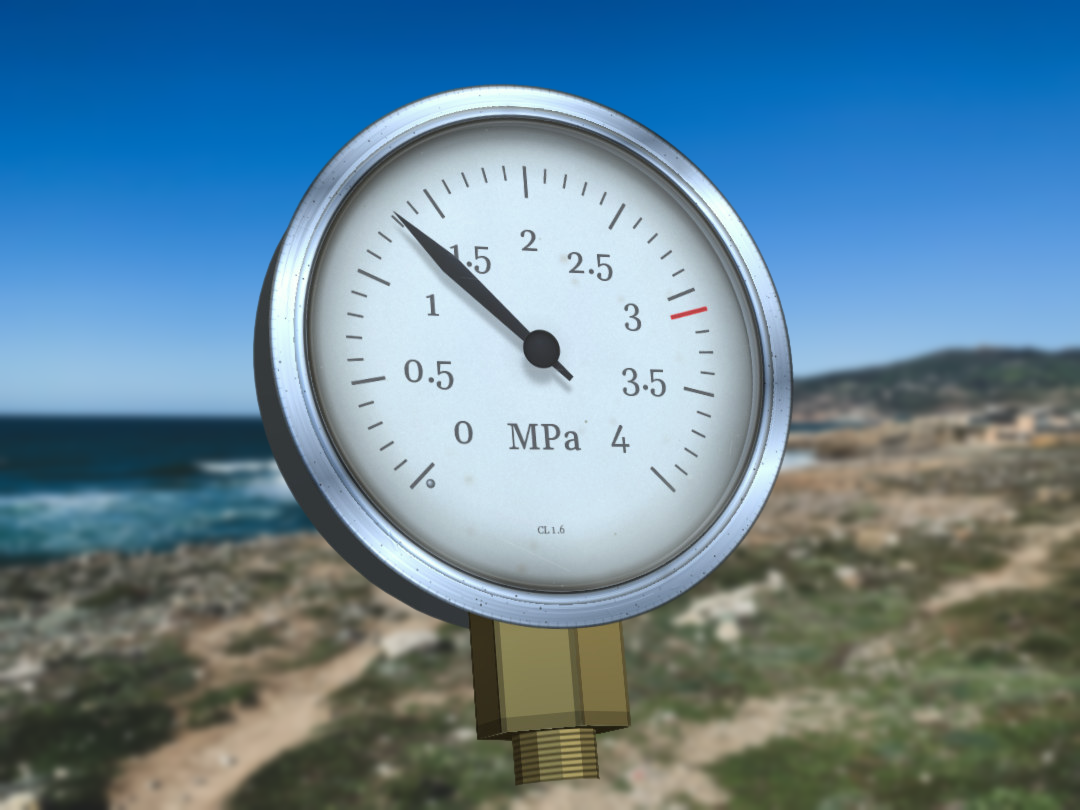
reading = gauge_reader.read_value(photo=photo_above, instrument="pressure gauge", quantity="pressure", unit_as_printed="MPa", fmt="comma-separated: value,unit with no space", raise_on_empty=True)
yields 1.3,MPa
